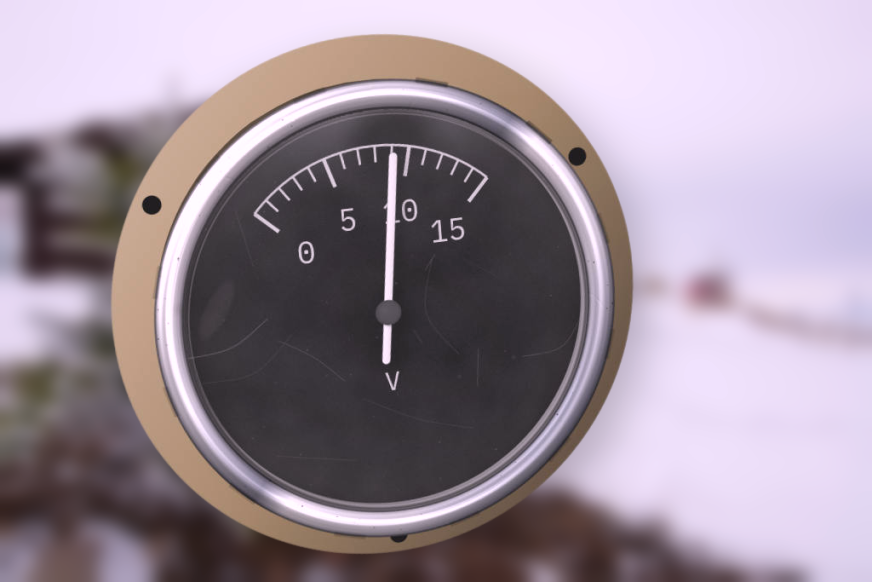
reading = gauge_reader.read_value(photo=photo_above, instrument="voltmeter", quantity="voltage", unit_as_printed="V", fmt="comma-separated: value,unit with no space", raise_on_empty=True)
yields 9,V
